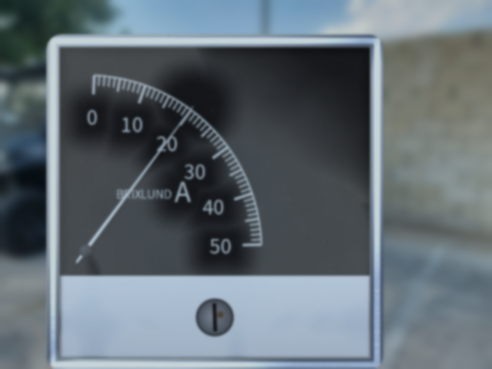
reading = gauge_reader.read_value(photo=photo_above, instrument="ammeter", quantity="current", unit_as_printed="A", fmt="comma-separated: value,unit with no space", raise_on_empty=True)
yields 20,A
